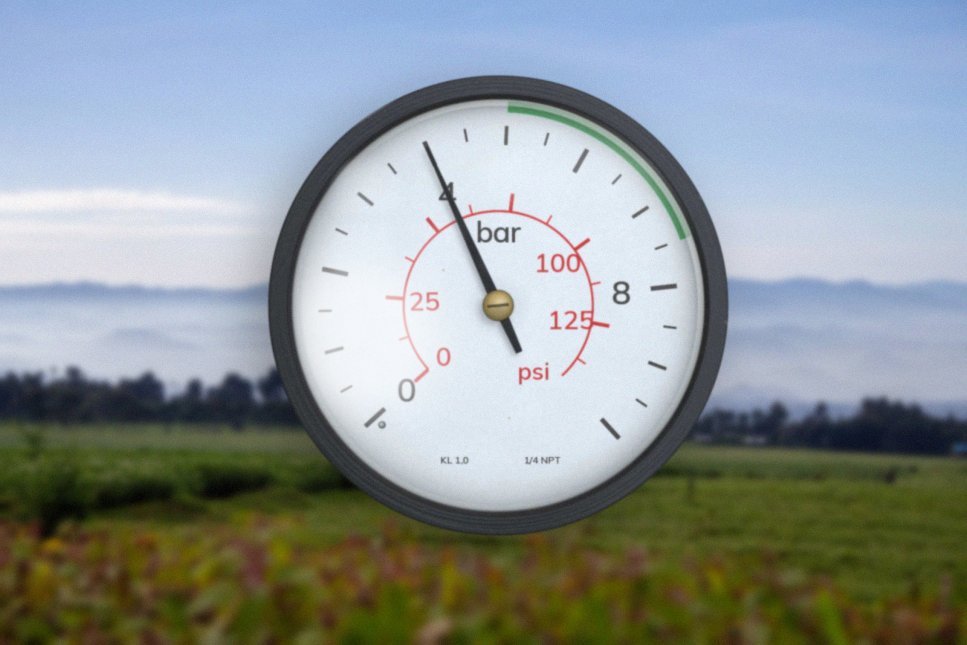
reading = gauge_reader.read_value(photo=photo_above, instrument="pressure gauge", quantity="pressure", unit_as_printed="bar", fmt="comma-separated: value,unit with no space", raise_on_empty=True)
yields 4,bar
